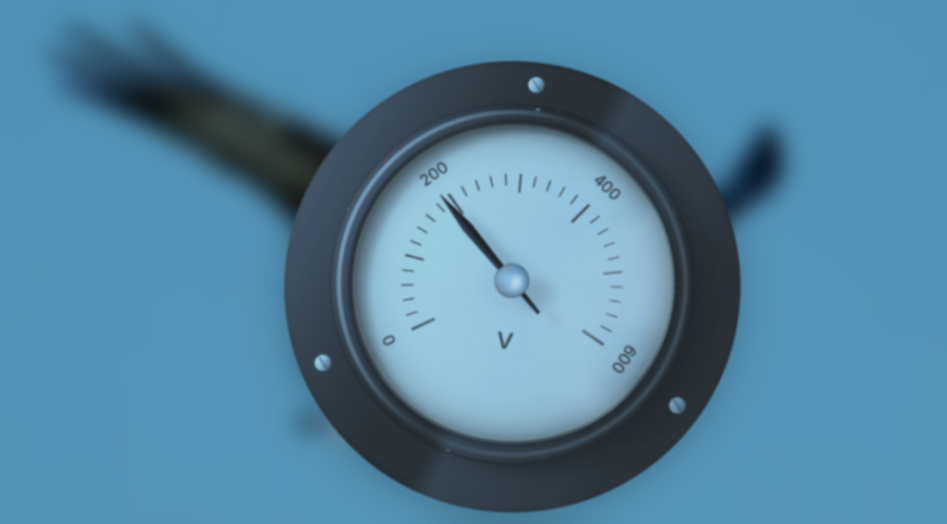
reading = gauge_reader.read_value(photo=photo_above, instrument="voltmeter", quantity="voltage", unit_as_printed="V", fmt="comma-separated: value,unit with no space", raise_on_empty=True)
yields 190,V
